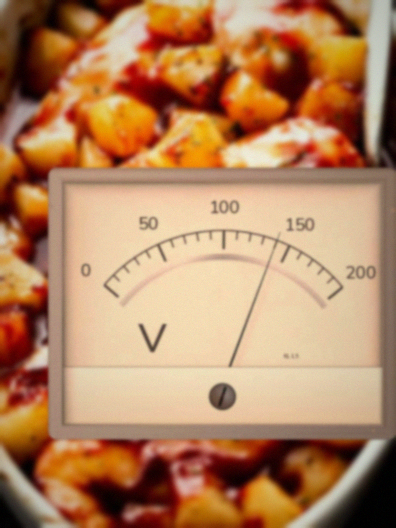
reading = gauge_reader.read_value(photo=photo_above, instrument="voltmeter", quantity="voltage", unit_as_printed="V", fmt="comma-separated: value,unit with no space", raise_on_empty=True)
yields 140,V
